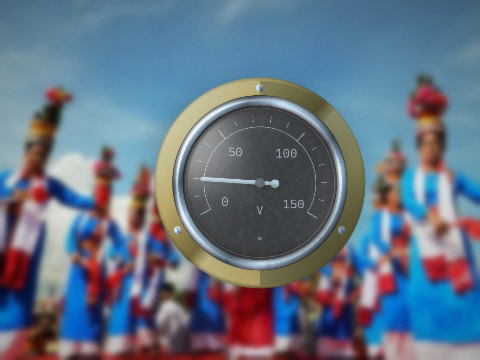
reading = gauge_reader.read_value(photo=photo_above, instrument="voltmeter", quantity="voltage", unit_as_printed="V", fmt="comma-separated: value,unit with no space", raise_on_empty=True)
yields 20,V
